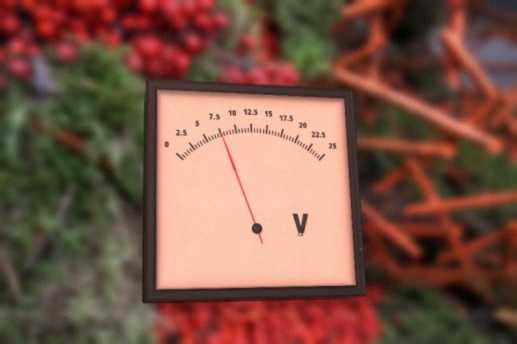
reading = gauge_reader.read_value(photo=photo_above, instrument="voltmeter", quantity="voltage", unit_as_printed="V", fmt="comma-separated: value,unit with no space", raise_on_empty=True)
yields 7.5,V
